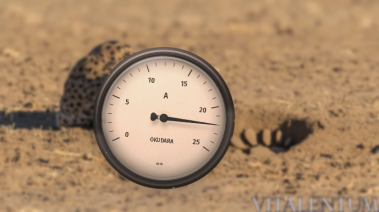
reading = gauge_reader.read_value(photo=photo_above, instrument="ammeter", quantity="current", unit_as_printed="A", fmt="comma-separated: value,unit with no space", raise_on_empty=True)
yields 22,A
